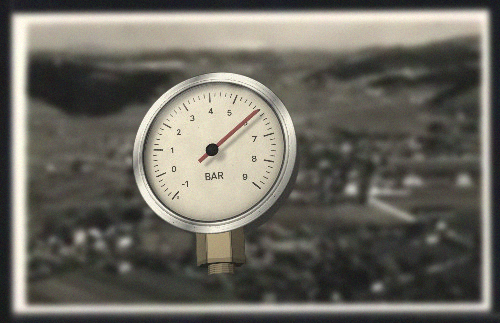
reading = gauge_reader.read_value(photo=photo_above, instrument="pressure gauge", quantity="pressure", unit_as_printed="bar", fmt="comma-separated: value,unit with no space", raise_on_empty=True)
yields 6,bar
